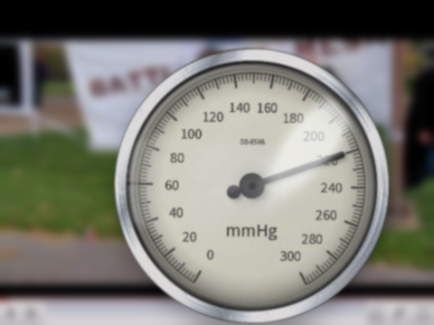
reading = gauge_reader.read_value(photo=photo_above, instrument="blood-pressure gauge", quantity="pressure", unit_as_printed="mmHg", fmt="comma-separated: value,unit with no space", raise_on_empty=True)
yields 220,mmHg
